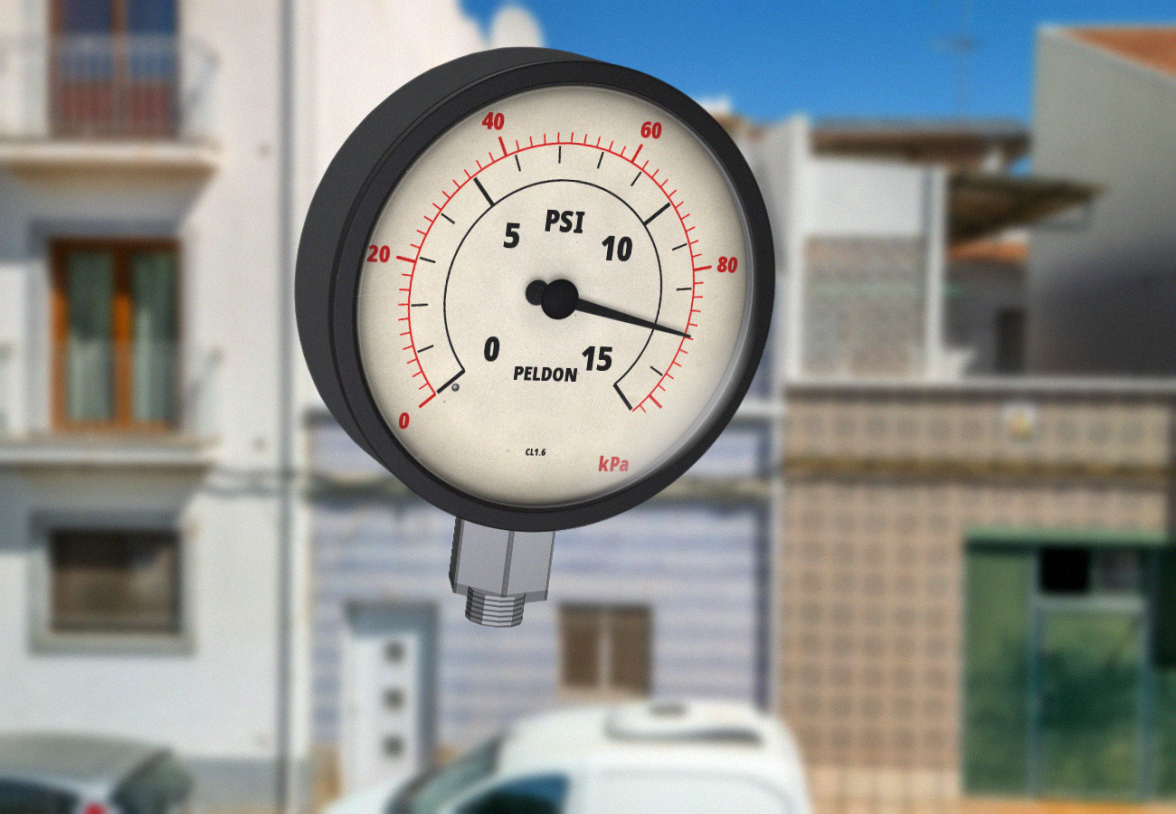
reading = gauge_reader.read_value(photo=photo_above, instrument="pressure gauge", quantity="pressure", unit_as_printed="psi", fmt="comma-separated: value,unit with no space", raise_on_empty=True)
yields 13,psi
